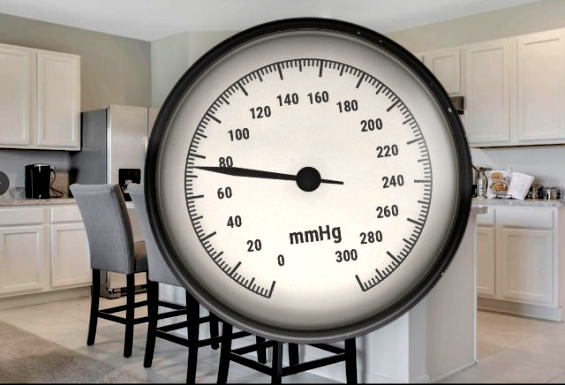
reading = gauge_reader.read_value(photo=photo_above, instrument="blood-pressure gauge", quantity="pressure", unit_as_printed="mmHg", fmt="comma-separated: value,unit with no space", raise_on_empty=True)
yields 74,mmHg
